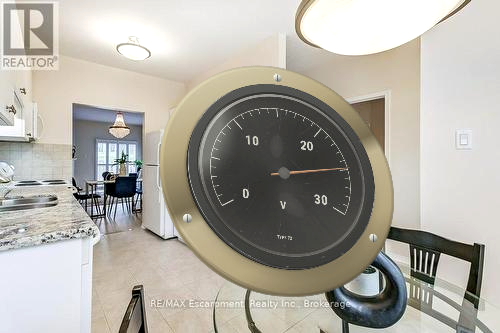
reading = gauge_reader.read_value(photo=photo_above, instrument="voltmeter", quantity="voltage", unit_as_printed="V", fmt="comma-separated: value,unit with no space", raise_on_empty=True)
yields 25,V
